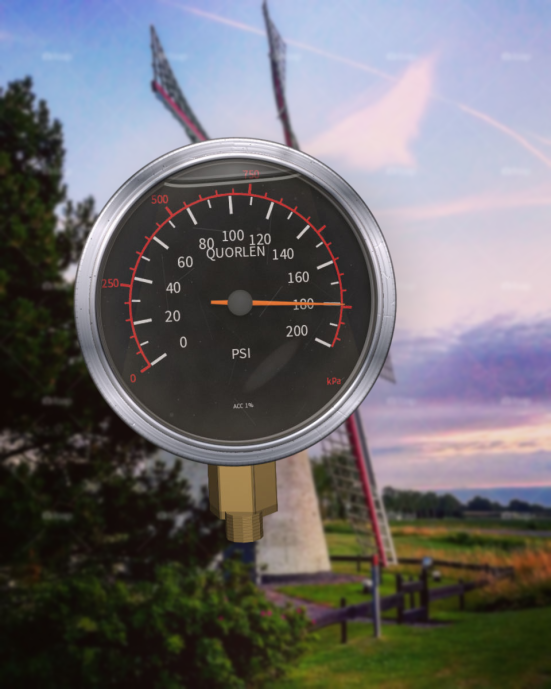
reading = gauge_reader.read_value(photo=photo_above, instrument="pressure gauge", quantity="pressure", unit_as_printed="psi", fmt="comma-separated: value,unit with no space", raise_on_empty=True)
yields 180,psi
